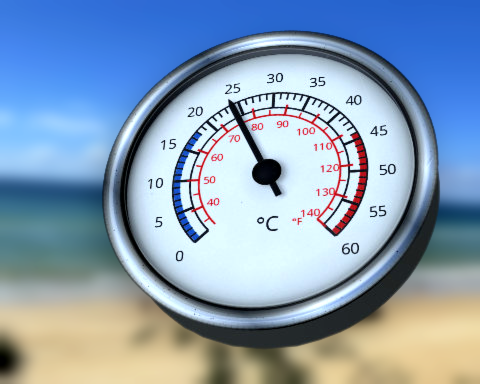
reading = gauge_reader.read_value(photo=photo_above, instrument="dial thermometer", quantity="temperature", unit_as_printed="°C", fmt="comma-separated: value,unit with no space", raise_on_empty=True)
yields 24,°C
